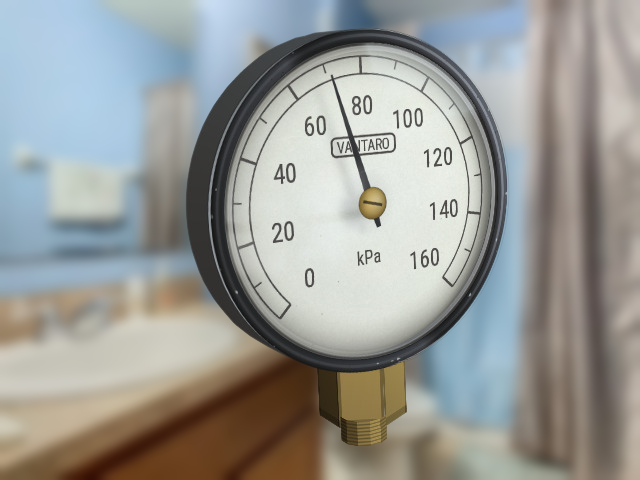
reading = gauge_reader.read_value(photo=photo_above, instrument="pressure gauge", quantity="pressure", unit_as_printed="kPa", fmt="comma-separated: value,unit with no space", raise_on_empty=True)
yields 70,kPa
